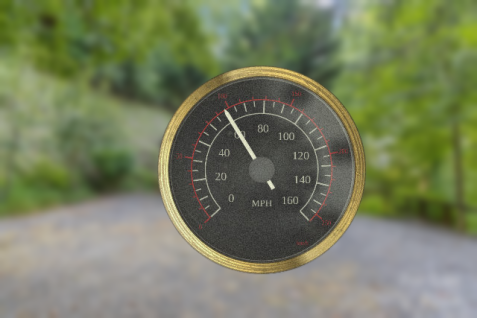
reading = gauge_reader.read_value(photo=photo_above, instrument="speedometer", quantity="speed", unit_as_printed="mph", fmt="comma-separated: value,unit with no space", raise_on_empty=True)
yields 60,mph
